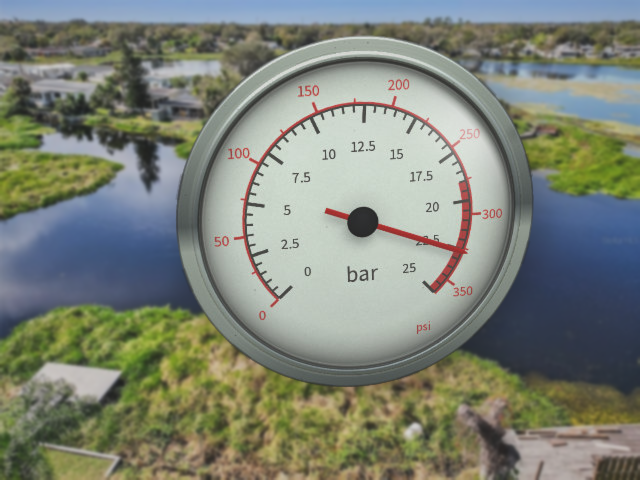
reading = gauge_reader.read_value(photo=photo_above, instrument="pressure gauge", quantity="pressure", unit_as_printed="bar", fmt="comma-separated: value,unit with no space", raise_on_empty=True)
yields 22.5,bar
